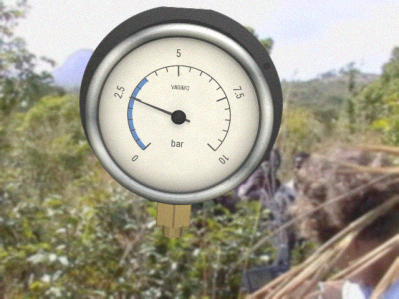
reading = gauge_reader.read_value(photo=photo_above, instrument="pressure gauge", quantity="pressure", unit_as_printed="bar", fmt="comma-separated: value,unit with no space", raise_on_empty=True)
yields 2.5,bar
